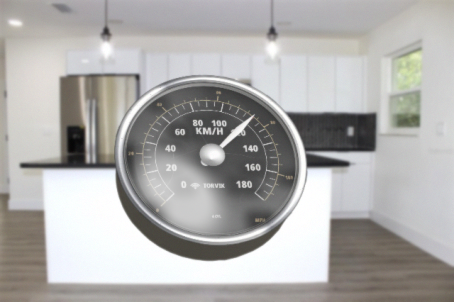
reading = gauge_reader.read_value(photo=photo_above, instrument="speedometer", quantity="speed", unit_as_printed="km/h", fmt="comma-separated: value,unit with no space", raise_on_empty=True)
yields 120,km/h
